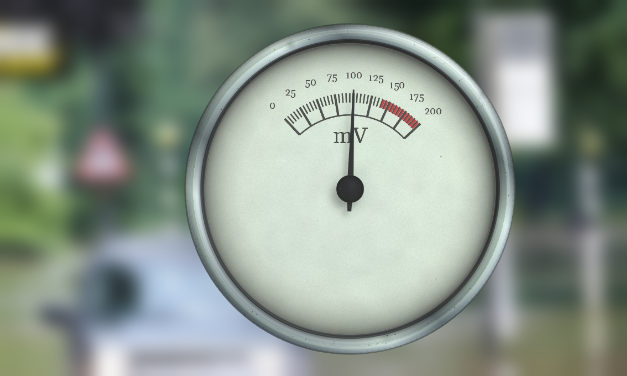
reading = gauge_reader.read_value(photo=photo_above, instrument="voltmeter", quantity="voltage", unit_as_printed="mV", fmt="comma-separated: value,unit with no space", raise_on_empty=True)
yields 100,mV
